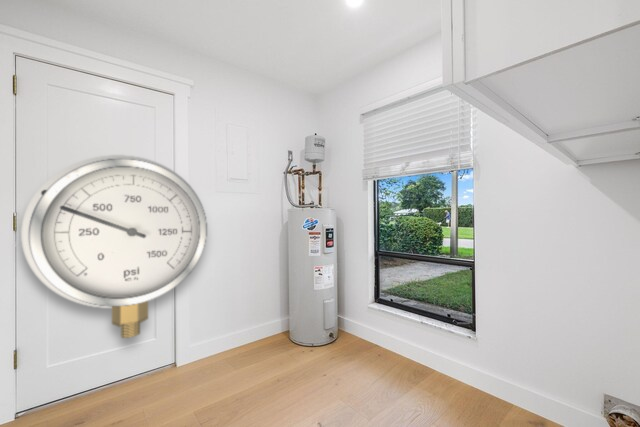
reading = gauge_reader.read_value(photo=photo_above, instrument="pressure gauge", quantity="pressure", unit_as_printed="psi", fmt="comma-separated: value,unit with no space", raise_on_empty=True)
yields 375,psi
